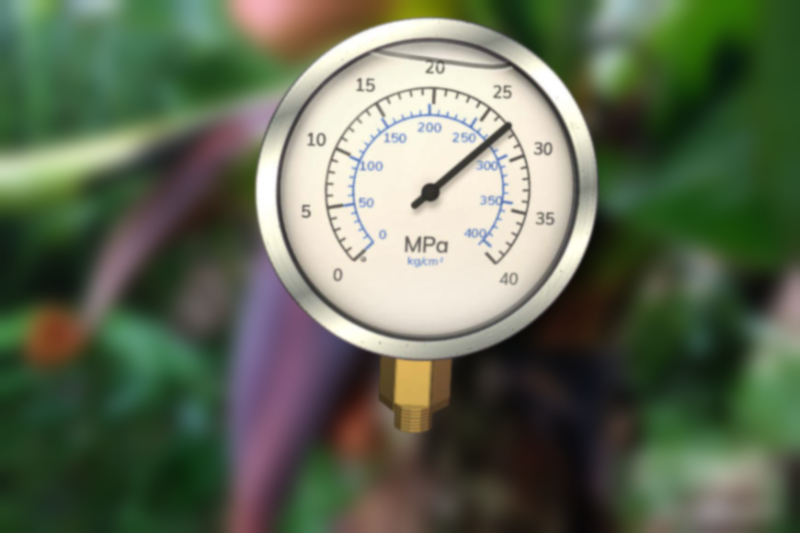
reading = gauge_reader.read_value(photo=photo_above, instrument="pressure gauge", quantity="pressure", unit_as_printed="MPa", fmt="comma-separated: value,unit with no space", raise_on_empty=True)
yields 27,MPa
